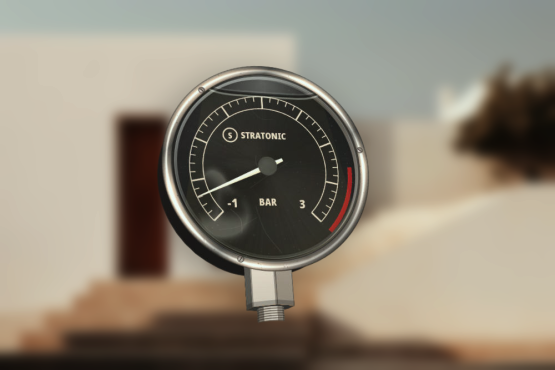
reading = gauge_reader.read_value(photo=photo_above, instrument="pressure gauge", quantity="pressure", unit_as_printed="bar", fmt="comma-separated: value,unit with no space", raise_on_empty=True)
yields -0.7,bar
